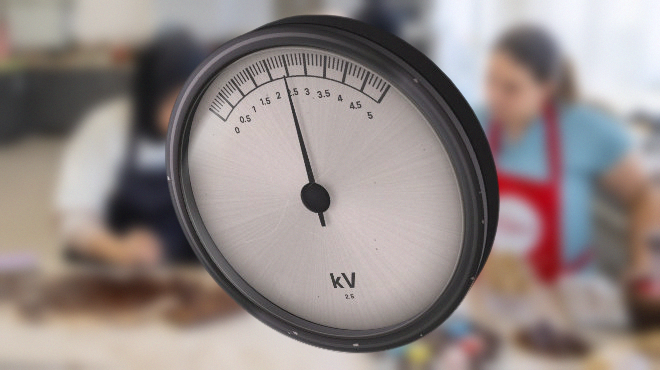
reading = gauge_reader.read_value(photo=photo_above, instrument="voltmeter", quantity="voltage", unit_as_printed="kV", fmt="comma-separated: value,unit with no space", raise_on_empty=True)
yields 2.5,kV
